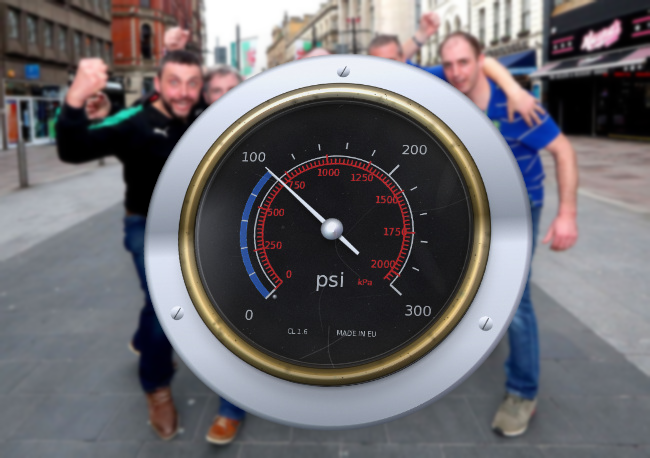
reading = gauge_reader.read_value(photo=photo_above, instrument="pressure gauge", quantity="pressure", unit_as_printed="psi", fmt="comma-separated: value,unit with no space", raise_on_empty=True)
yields 100,psi
